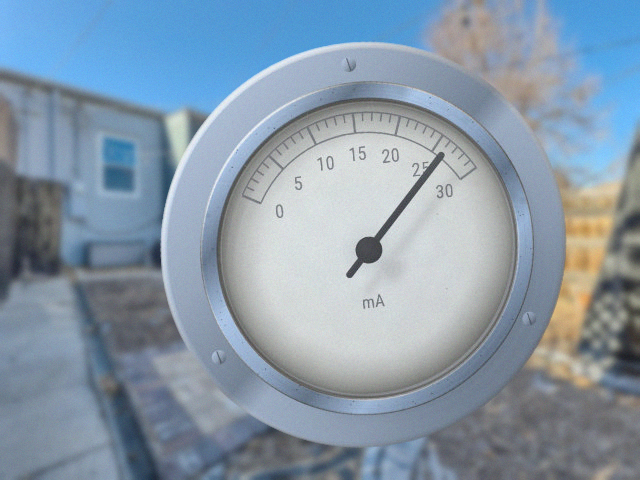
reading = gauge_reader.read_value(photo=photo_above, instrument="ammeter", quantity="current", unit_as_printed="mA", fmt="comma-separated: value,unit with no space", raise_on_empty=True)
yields 26,mA
